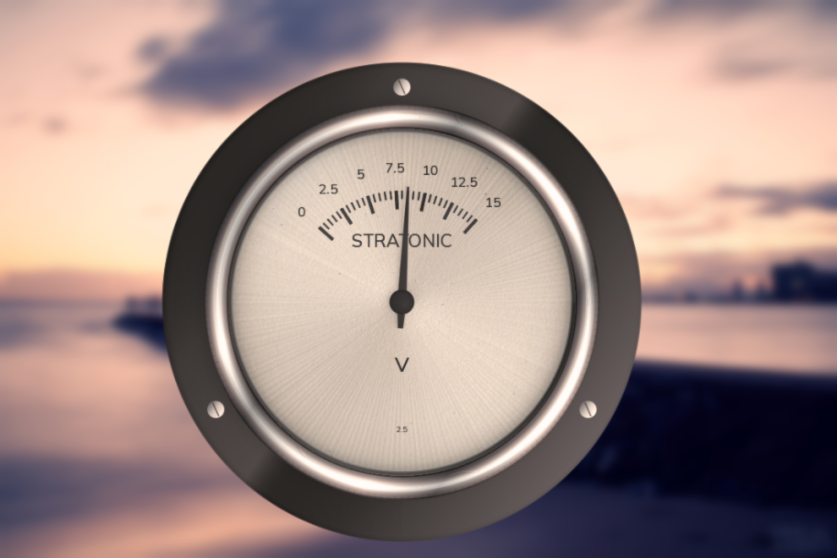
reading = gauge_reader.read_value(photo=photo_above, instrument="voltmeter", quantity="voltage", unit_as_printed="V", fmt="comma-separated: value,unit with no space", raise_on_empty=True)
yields 8.5,V
